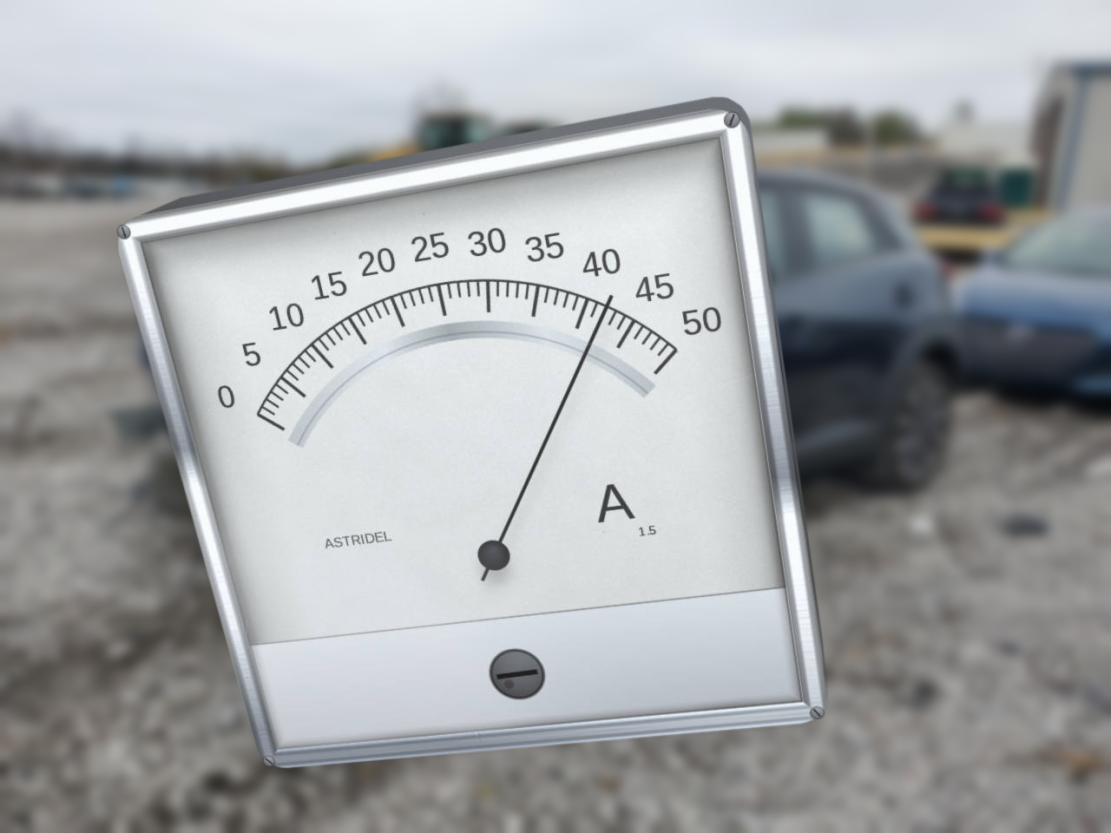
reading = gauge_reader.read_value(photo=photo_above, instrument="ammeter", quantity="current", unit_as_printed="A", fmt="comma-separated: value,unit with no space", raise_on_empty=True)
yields 42,A
